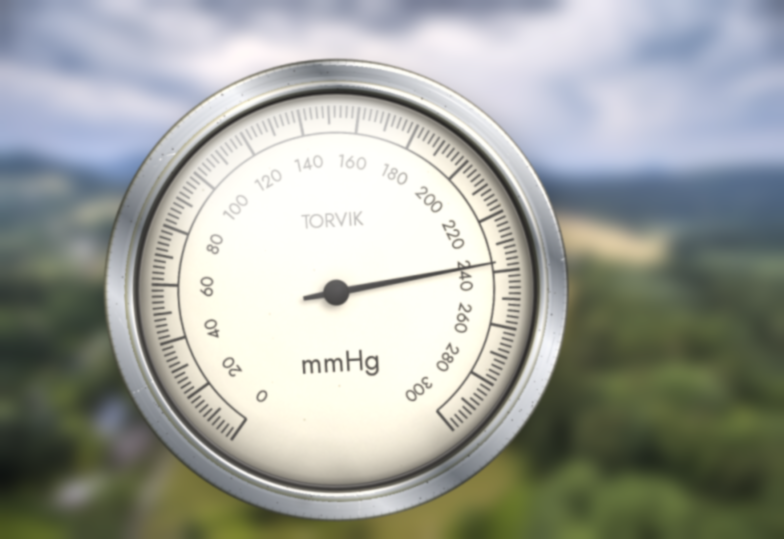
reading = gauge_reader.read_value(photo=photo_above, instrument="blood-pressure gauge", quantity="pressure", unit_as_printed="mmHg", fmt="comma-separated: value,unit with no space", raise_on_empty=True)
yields 236,mmHg
